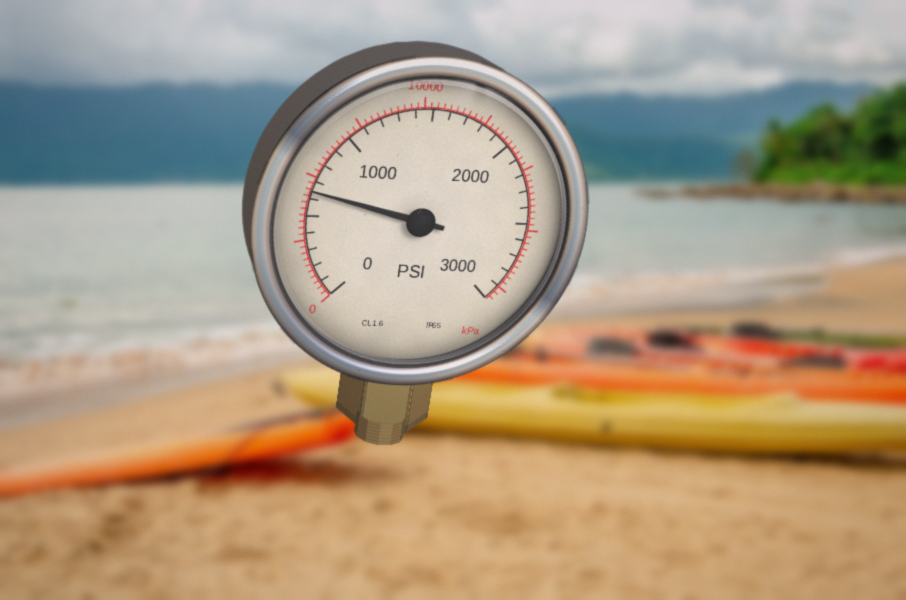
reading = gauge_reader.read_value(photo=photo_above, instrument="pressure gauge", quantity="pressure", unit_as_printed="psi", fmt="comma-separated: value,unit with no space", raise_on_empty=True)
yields 650,psi
